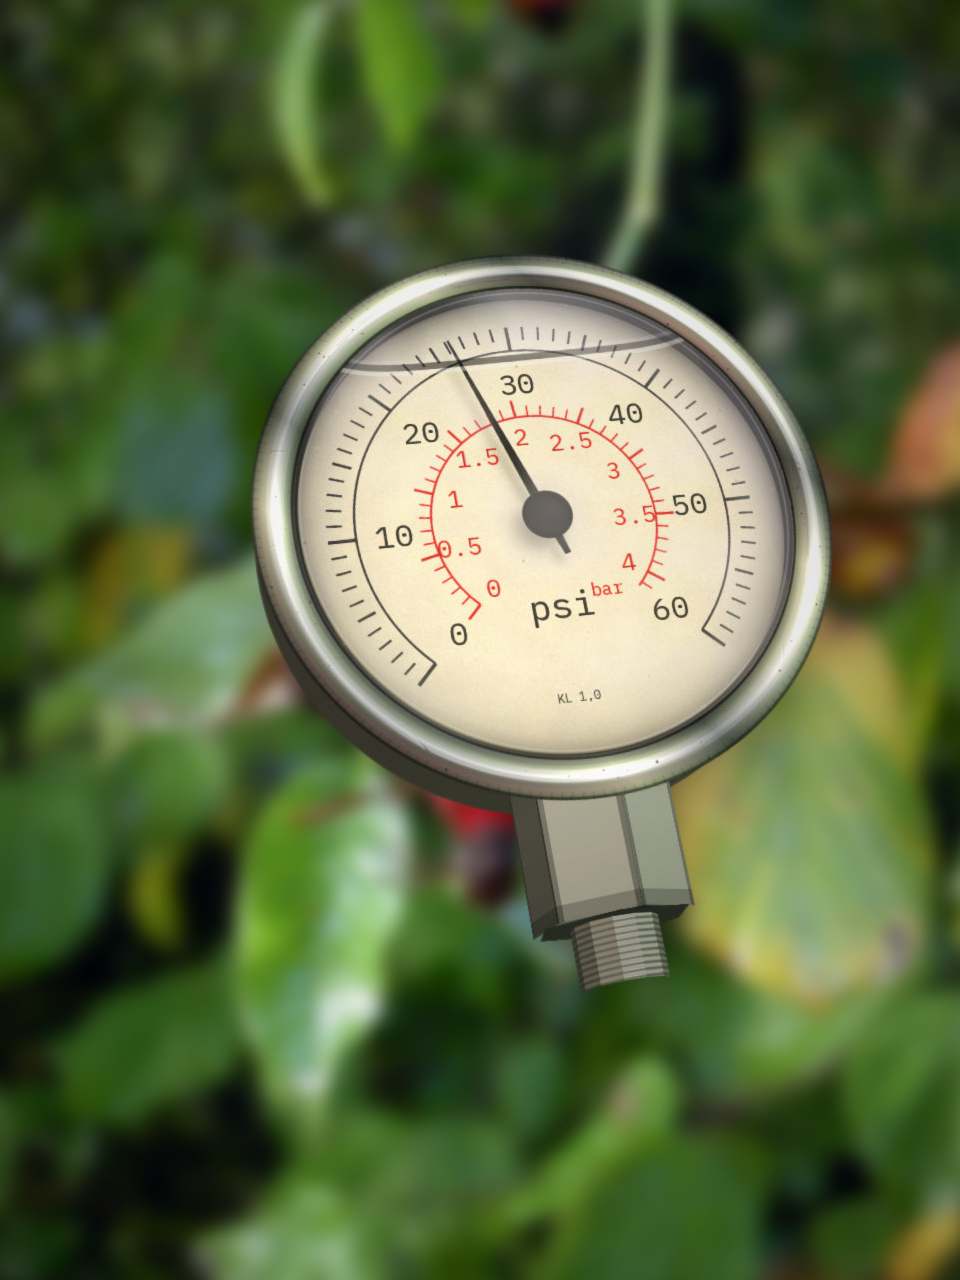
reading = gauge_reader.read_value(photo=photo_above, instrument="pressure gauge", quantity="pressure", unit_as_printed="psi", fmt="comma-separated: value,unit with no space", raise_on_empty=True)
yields 26,psi
